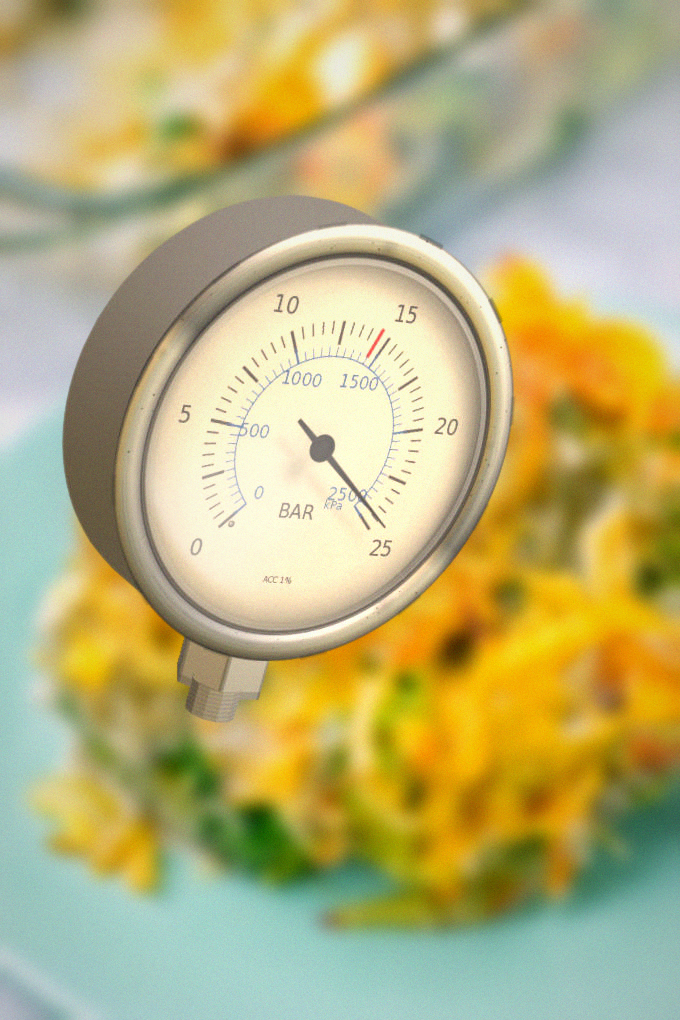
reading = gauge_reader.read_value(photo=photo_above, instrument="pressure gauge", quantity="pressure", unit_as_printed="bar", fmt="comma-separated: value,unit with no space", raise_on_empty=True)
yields 24.5,bar
